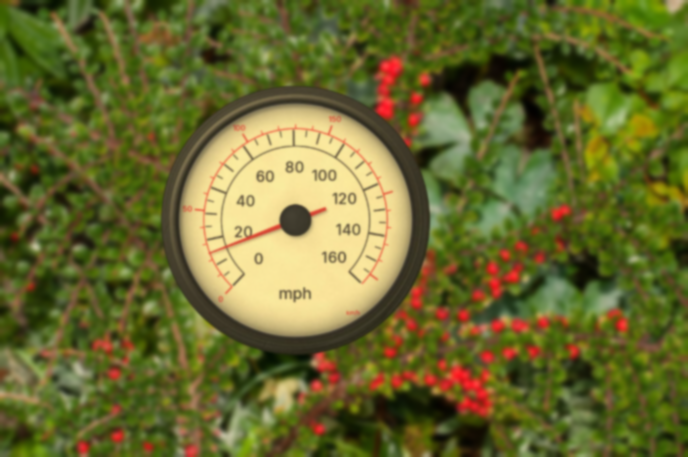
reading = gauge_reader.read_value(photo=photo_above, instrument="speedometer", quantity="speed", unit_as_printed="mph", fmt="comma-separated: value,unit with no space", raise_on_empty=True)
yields 15,mph
